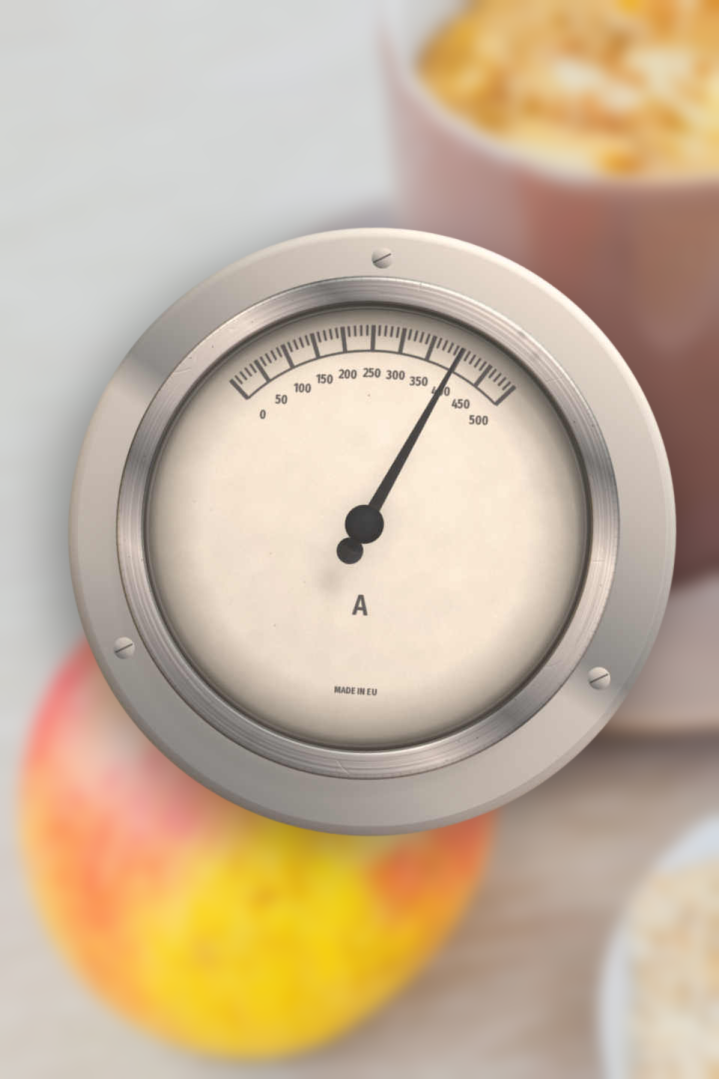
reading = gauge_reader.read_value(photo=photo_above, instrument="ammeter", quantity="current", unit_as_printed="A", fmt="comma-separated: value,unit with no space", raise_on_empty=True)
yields 400,A
